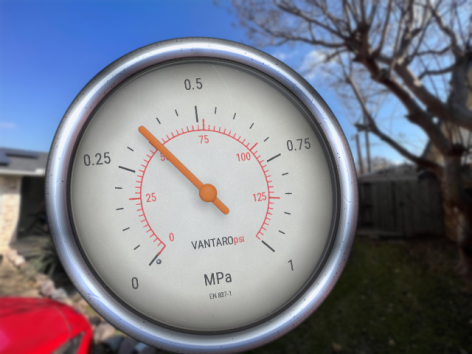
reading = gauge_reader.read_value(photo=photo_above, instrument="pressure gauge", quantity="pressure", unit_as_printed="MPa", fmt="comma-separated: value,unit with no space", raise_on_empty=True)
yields 0.35,MPa
